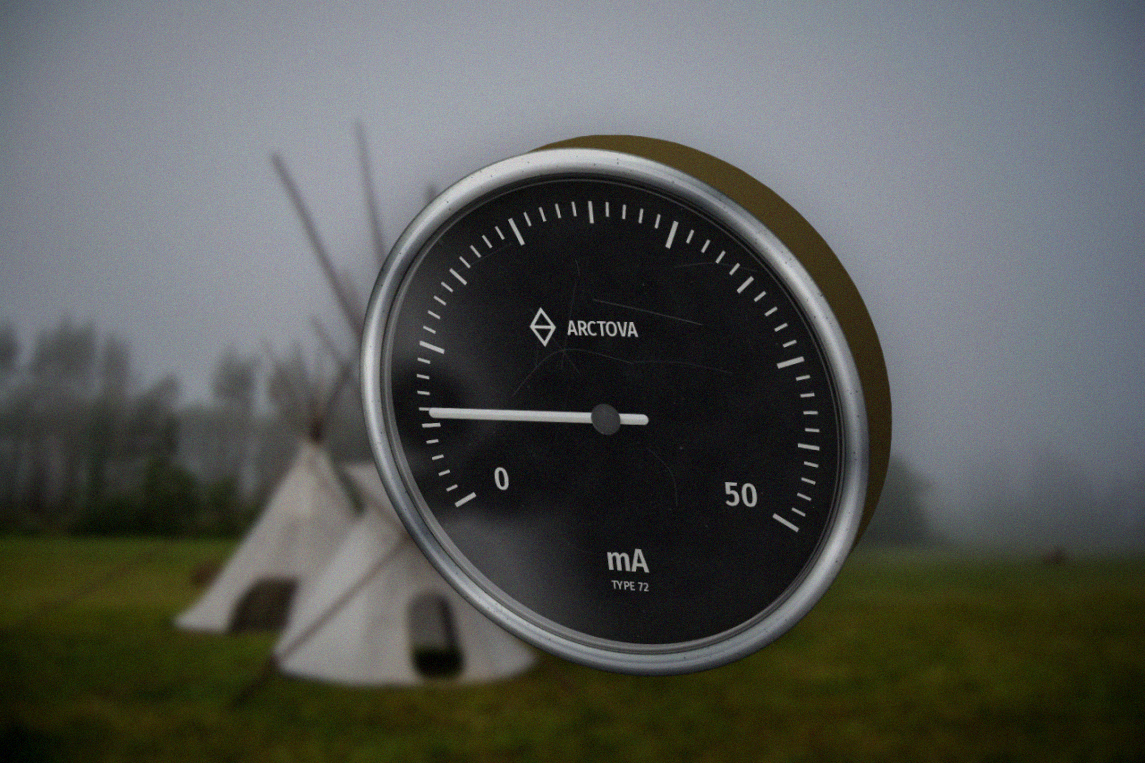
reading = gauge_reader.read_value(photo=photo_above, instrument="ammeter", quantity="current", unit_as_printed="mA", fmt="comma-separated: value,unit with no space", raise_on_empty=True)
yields 6,mA
